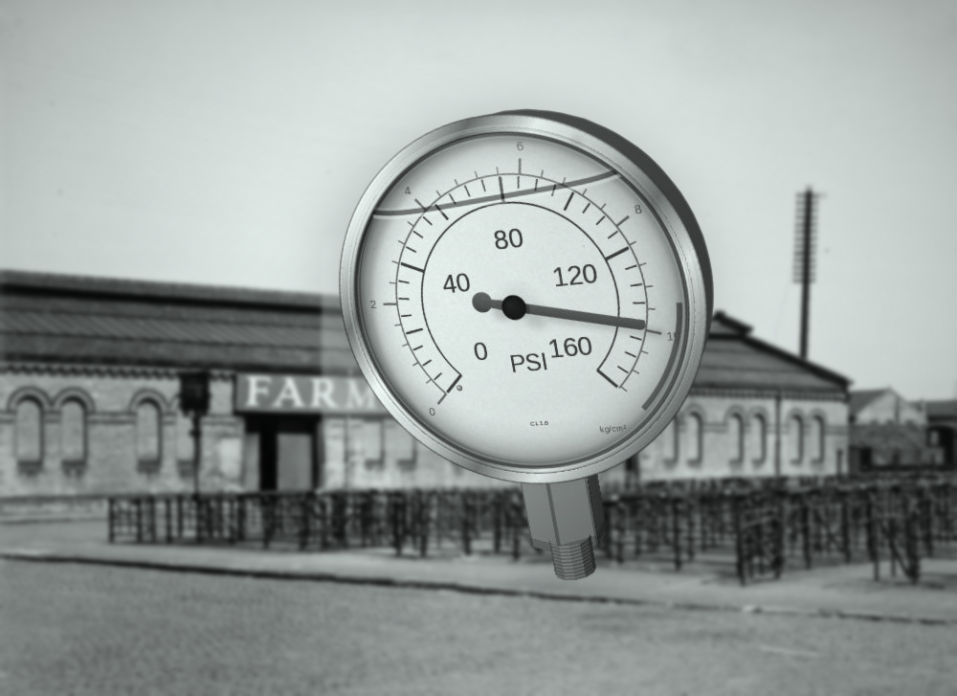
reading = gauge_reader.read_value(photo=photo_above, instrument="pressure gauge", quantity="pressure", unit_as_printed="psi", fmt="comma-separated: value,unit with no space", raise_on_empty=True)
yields 140,psi
